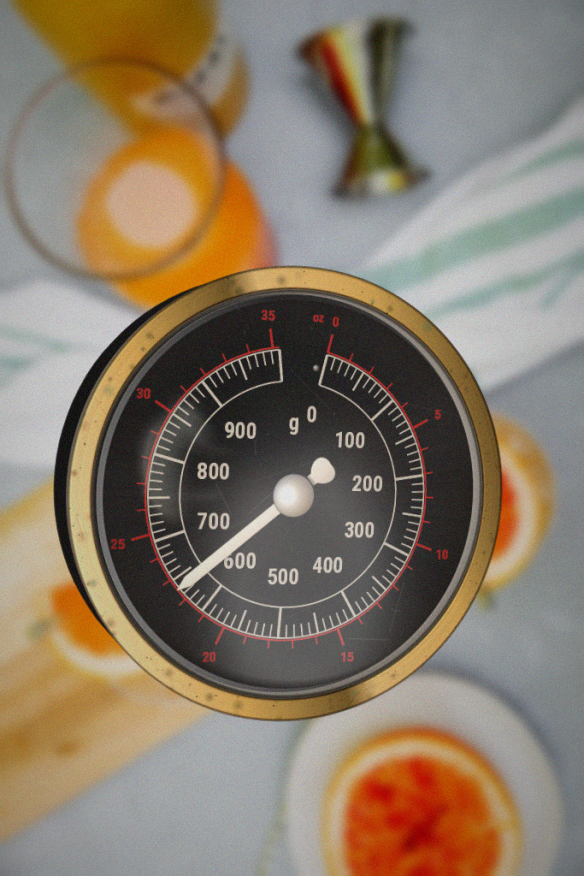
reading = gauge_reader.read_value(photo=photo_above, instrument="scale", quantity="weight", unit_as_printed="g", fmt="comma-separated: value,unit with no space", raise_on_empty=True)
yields 640,g
